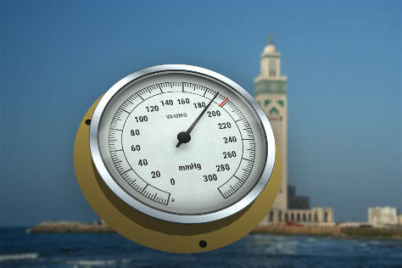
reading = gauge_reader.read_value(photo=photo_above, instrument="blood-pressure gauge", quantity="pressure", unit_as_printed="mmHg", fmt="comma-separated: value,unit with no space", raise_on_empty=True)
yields 190,mmHg
